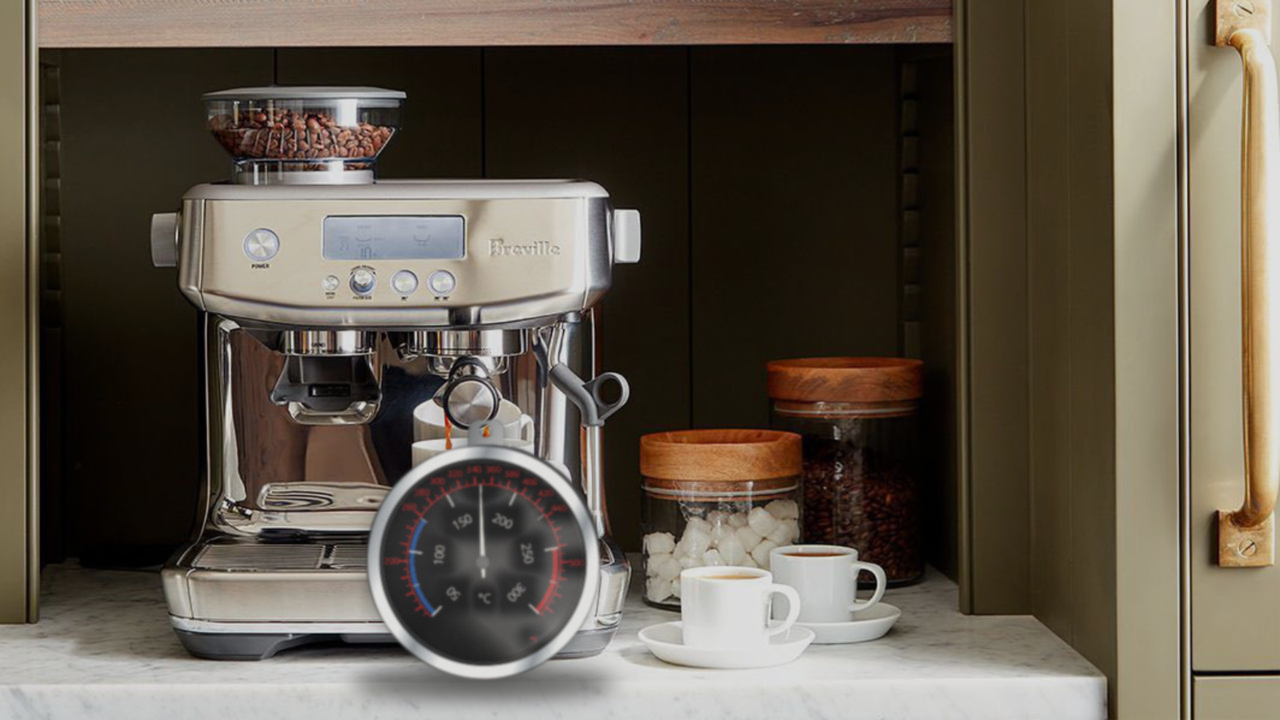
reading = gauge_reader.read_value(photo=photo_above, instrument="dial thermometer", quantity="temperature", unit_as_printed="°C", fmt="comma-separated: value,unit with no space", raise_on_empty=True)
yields 175,°C
